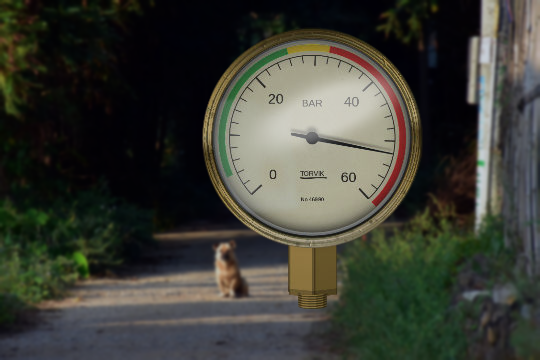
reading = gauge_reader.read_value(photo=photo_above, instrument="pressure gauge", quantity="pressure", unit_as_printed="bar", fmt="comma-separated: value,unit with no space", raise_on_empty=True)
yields 52,bar
